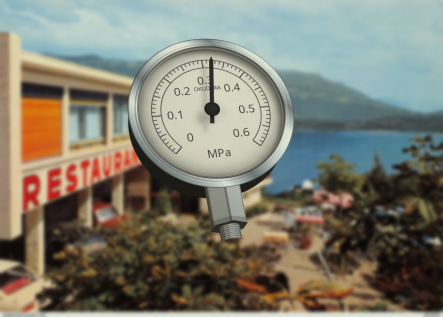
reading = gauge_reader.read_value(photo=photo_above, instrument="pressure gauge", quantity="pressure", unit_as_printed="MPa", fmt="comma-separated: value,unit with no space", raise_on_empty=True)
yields 0.32,MPa
